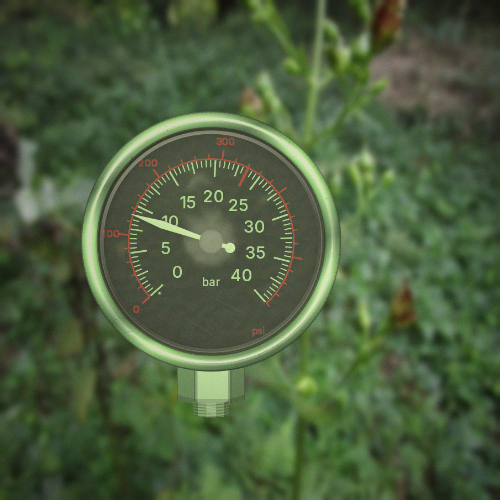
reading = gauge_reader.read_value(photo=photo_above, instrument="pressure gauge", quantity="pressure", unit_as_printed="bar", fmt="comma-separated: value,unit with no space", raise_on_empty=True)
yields 9,bar
